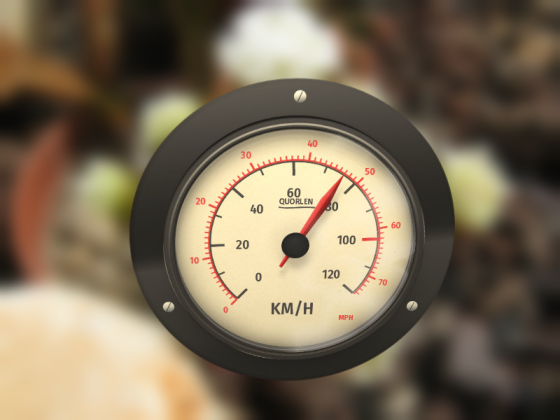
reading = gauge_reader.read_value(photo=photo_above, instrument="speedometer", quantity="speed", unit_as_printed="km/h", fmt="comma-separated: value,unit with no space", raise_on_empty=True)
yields 75,km/h
